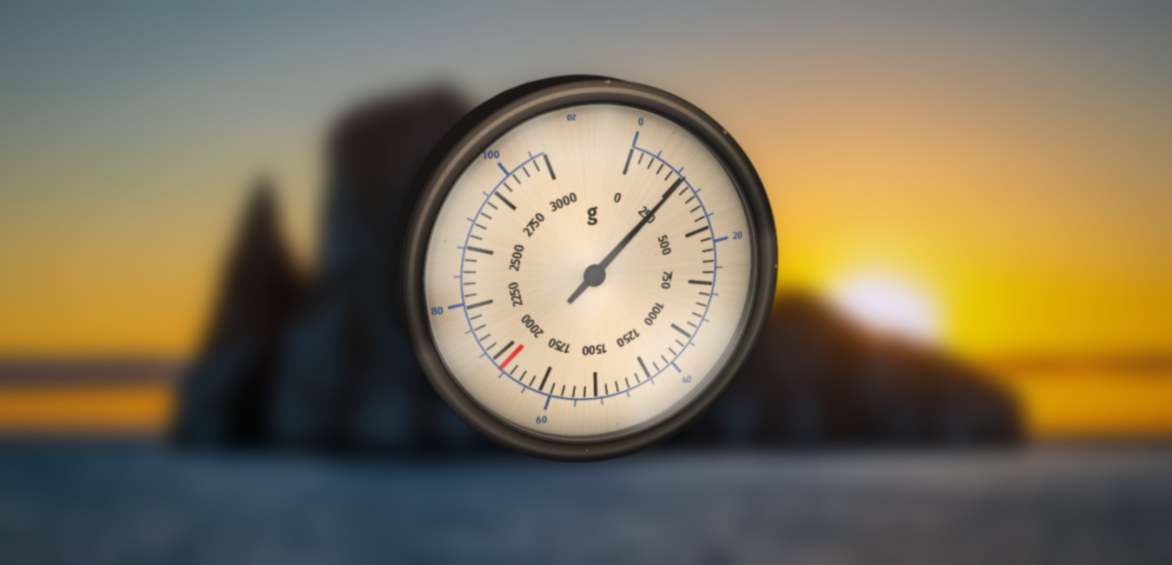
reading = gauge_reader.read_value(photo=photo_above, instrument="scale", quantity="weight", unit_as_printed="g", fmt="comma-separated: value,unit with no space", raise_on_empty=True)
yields 250,g
